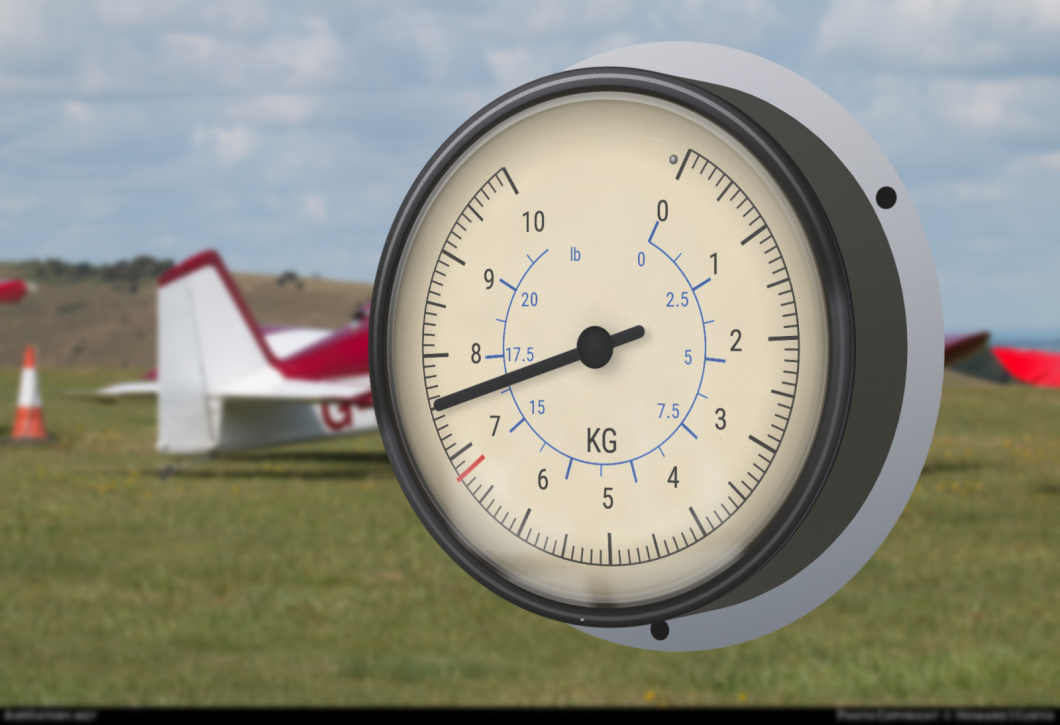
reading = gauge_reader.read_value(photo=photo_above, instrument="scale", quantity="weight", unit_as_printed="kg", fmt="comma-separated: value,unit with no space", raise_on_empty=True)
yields 7.5,kg
